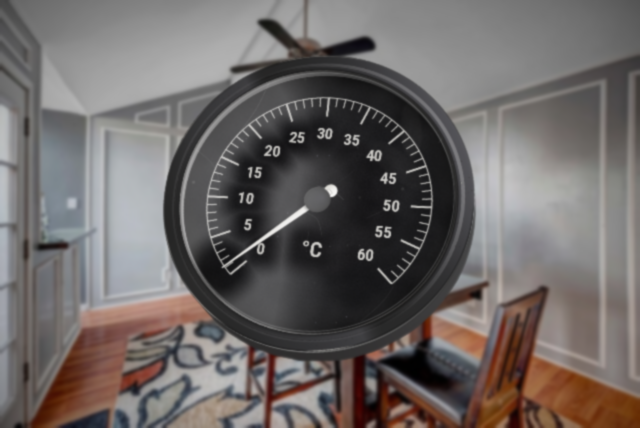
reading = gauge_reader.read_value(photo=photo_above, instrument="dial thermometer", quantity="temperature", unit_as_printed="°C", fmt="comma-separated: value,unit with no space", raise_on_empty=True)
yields 1,°C
